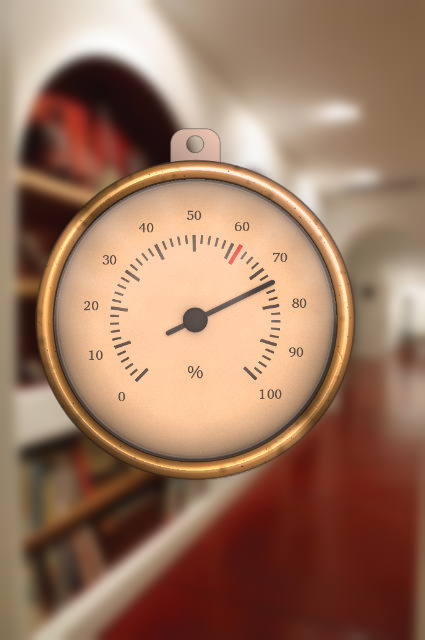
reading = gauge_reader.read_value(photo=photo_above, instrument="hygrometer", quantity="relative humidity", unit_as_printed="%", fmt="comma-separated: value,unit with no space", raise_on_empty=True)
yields 74,%
